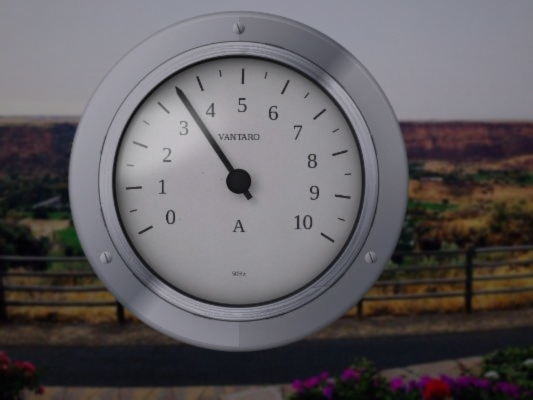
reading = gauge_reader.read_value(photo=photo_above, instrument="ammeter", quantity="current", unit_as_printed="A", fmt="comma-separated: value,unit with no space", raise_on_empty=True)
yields 3.5,A
